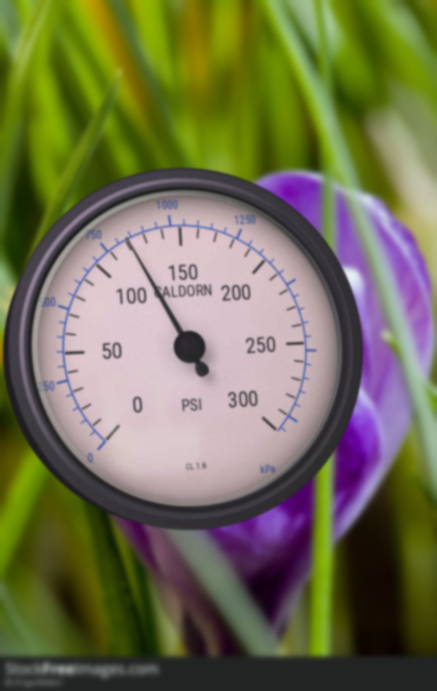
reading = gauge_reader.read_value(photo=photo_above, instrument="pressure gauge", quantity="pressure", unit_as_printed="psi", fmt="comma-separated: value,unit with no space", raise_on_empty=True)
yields 120,psi
